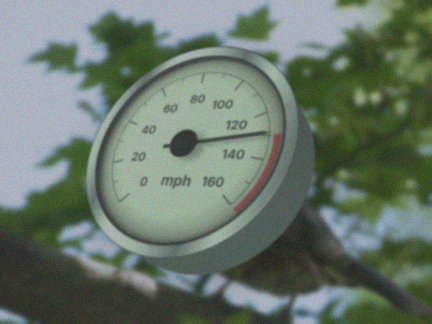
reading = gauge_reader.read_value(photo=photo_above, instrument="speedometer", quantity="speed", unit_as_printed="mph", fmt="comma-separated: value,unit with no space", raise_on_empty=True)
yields 130,mph
